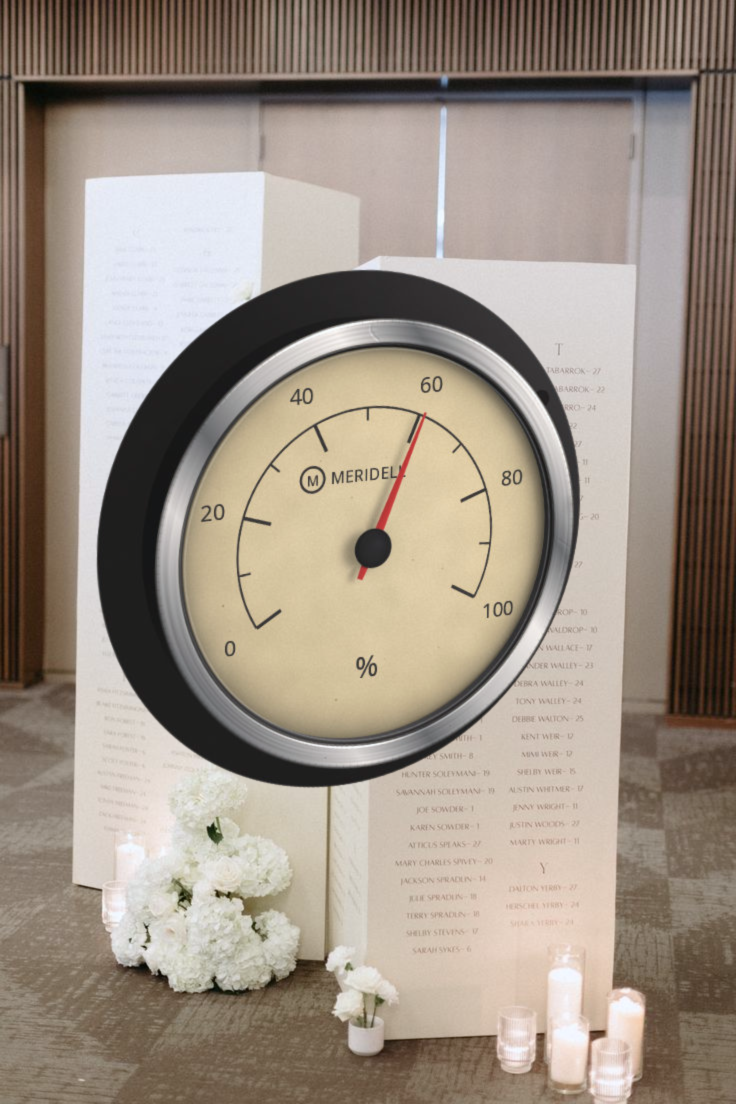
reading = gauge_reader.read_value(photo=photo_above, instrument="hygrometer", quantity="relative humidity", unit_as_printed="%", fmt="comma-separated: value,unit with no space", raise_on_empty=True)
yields 60,%
